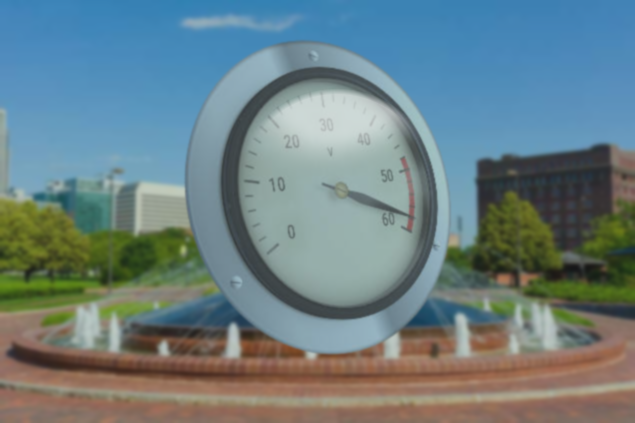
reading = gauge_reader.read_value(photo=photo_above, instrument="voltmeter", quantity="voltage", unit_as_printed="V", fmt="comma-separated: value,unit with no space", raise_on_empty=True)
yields 58,V
